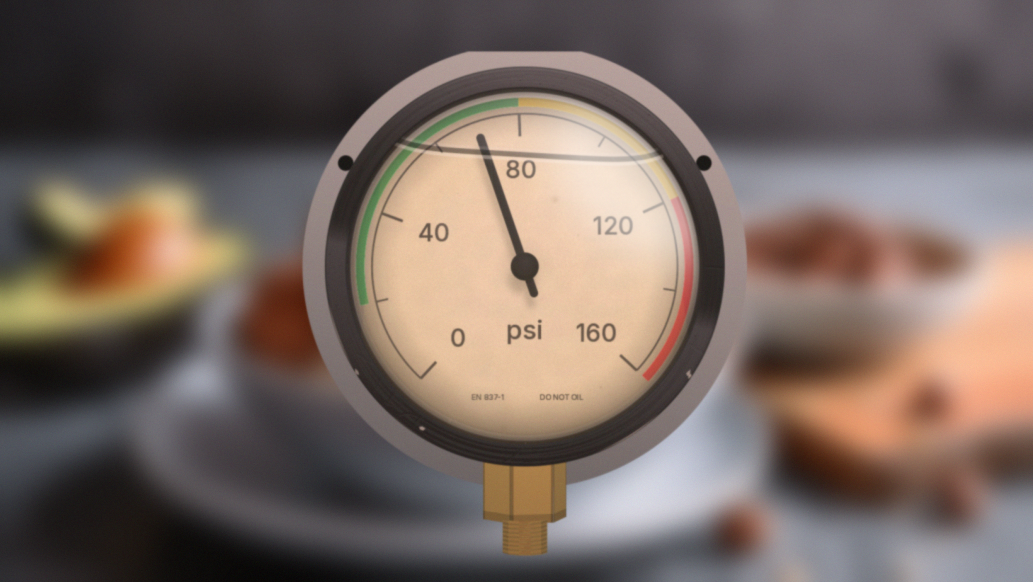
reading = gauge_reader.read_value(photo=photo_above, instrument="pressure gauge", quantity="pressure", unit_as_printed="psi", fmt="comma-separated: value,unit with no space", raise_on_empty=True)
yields 70,psi
